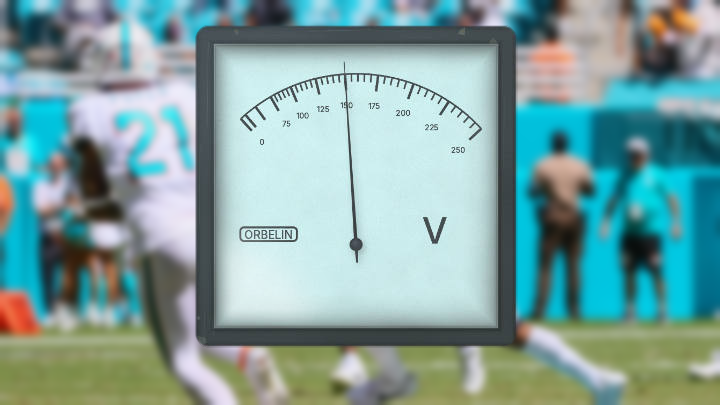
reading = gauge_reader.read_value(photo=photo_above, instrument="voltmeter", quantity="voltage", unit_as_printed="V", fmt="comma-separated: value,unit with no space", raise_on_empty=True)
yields 150,V
